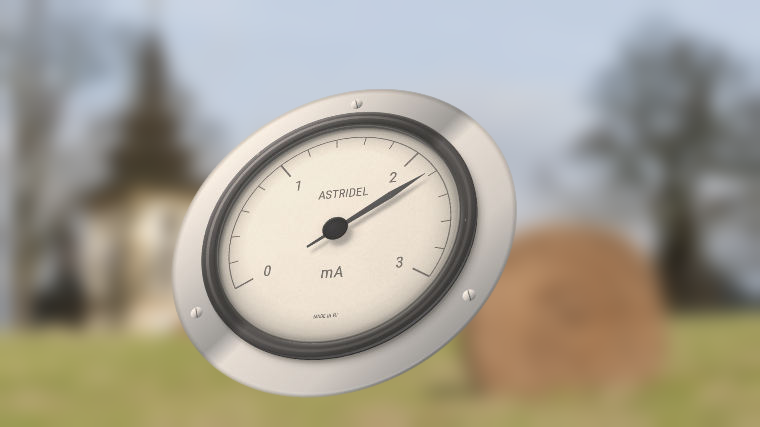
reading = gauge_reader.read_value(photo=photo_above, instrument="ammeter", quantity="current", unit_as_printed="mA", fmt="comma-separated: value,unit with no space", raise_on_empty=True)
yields 2.2,mA
